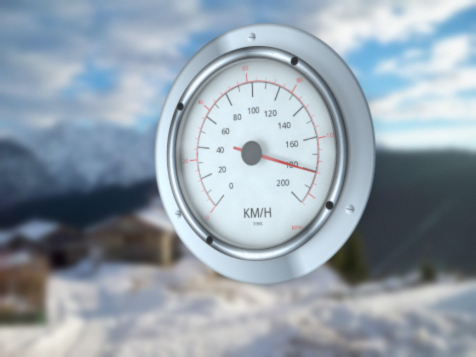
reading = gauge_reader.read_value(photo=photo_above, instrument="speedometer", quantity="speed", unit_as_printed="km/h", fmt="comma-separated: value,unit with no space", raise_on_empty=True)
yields 180,km/h
